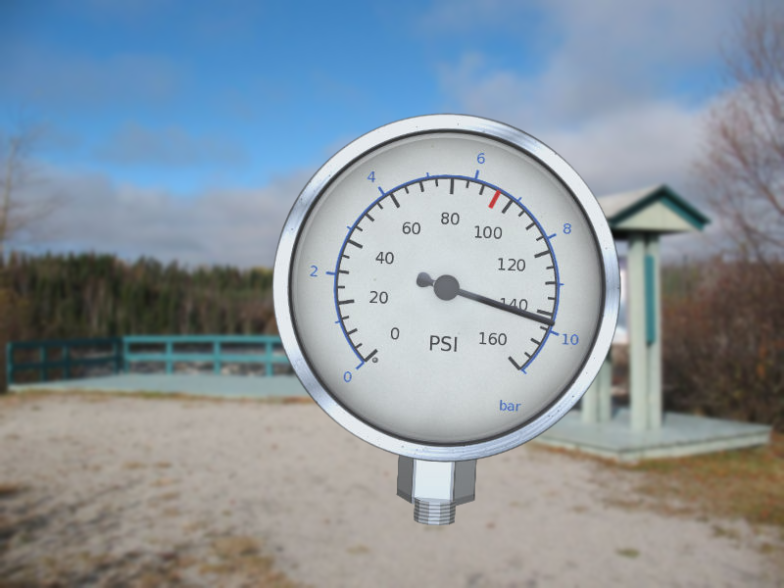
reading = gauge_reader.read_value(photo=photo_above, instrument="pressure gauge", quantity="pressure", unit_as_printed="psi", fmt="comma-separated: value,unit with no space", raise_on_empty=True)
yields 142.5,psi
